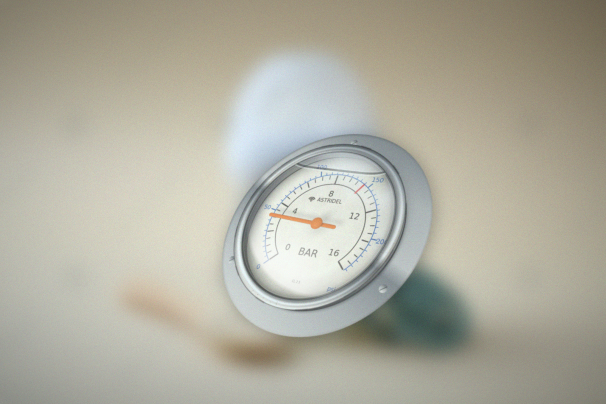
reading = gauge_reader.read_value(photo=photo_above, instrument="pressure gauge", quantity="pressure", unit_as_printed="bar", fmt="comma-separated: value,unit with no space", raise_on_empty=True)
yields 3,bar
